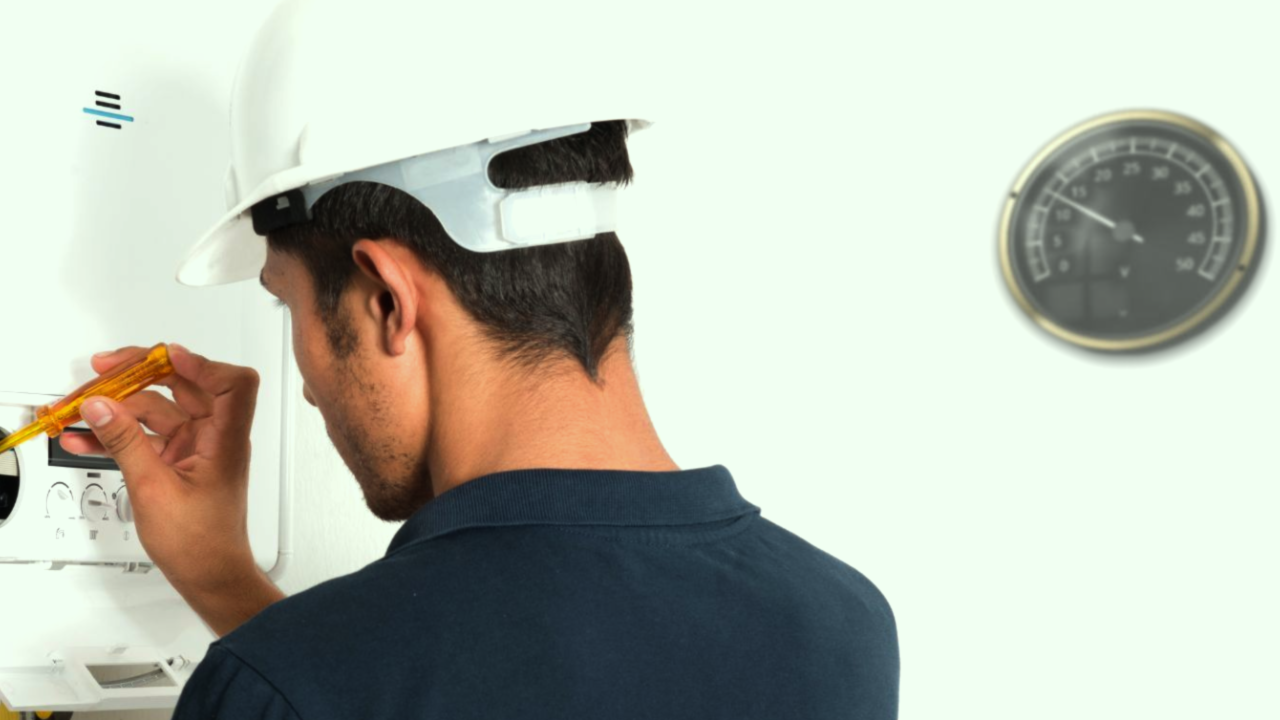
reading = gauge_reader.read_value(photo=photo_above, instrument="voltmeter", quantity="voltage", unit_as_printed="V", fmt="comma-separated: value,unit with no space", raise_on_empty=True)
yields 12.5,V
